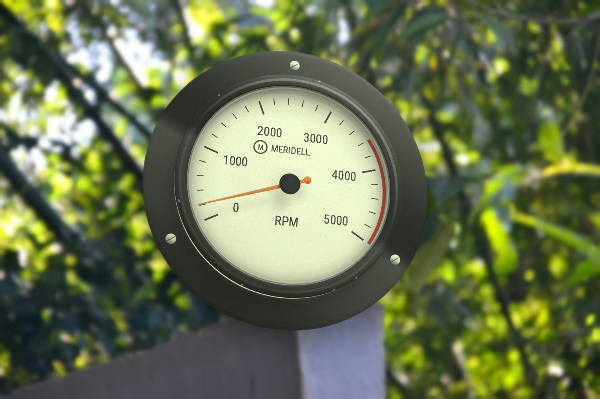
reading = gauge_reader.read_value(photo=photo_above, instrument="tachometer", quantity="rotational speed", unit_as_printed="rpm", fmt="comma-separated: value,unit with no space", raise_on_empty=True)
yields 200,rpm
